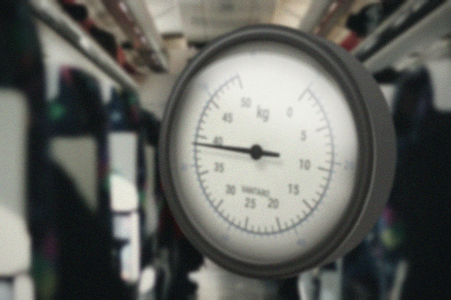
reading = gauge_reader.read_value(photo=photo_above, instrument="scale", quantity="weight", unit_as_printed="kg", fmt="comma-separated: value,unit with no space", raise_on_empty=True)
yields 39,kg
